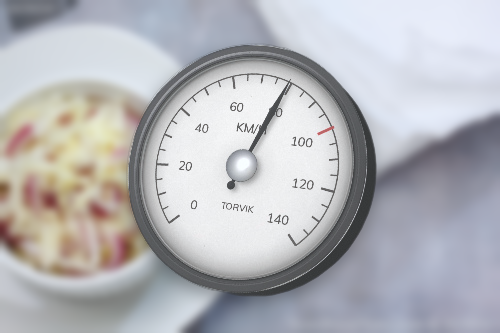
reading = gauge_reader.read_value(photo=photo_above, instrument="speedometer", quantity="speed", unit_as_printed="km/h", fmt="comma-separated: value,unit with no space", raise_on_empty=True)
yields 80,km/h
